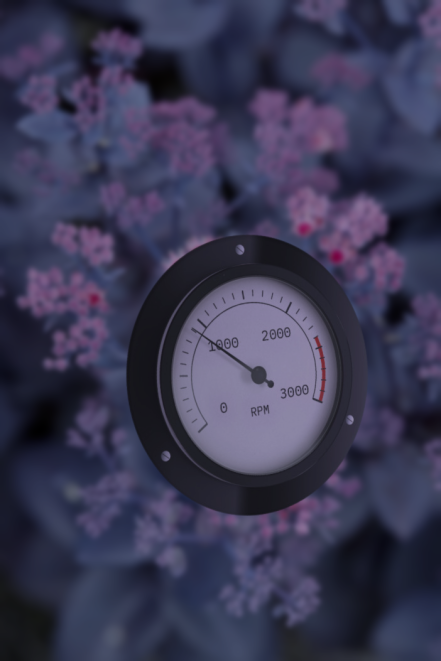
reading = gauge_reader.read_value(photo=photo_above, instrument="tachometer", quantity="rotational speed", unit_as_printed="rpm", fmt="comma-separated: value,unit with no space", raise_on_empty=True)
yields 900,rpm
